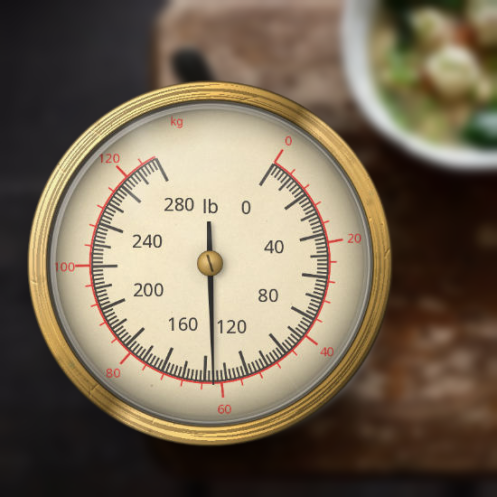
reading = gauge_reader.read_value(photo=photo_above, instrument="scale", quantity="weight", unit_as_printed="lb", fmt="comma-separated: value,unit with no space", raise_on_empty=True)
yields 136,lb
